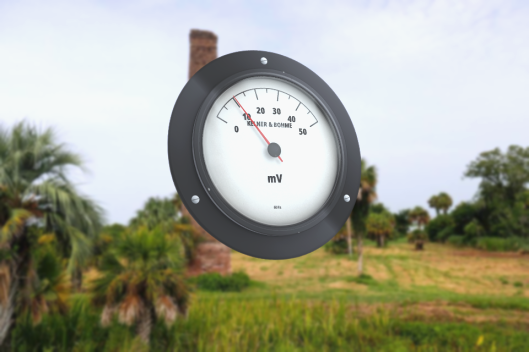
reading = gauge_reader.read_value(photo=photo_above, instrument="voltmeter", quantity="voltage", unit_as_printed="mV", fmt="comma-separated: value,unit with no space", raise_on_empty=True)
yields 10,mV
